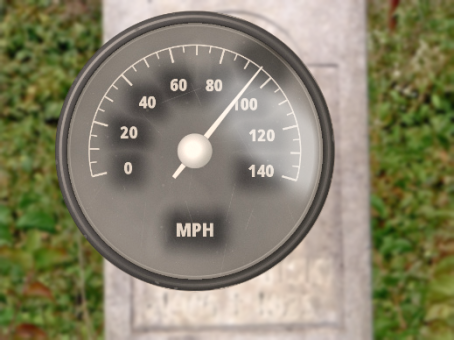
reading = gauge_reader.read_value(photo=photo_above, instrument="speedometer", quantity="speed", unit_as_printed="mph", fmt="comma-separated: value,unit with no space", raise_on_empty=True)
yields 95,mph
